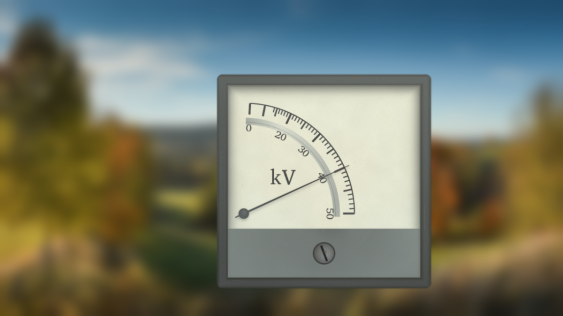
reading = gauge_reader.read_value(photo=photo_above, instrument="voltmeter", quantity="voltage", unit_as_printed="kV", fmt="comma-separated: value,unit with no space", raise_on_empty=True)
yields 40,kV
